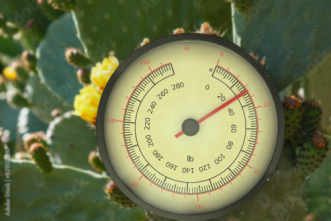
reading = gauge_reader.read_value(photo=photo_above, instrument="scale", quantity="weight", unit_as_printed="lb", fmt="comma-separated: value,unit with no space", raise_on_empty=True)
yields 30,lb
